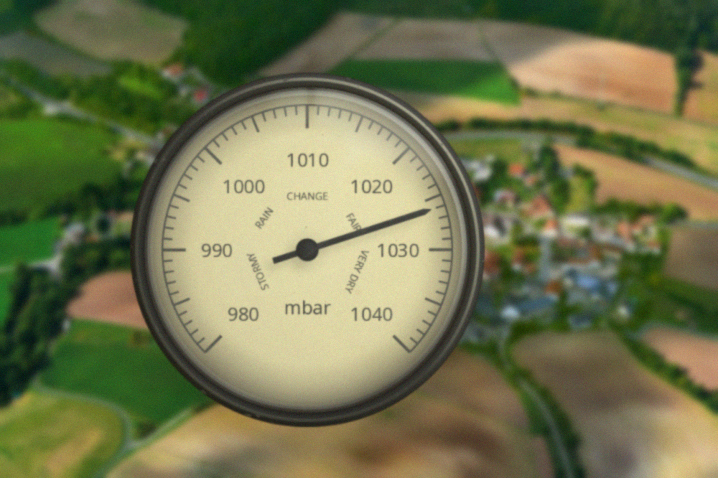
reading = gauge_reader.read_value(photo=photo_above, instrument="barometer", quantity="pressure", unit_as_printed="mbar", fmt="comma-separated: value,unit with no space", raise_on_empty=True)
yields 1026,mbar
